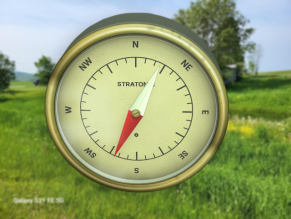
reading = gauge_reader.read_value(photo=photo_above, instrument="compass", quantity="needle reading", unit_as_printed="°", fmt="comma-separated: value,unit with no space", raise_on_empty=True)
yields 205,°
